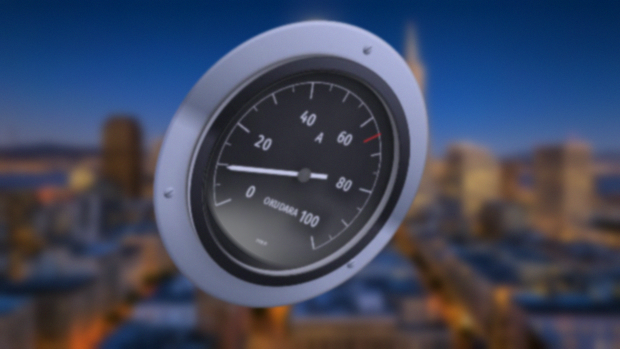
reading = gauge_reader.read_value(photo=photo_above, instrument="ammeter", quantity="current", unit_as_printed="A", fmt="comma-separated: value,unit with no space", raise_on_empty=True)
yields 10,A
